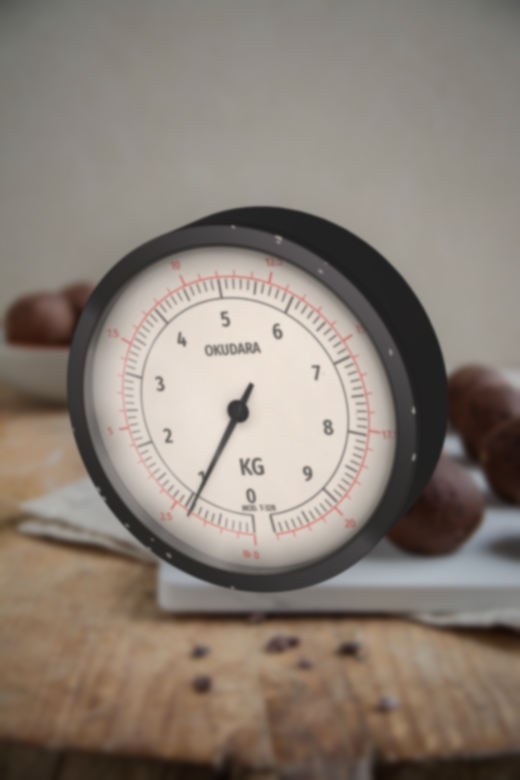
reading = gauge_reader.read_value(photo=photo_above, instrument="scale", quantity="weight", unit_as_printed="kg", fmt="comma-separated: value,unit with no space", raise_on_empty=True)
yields 0.9,kg
